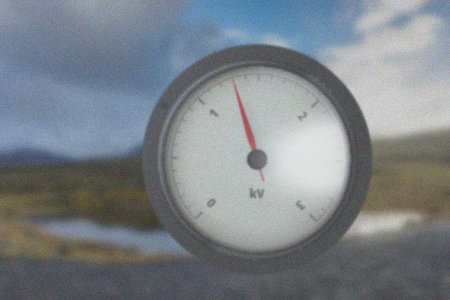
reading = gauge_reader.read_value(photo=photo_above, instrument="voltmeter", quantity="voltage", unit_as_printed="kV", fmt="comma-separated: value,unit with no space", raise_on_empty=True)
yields 1.3,kV
